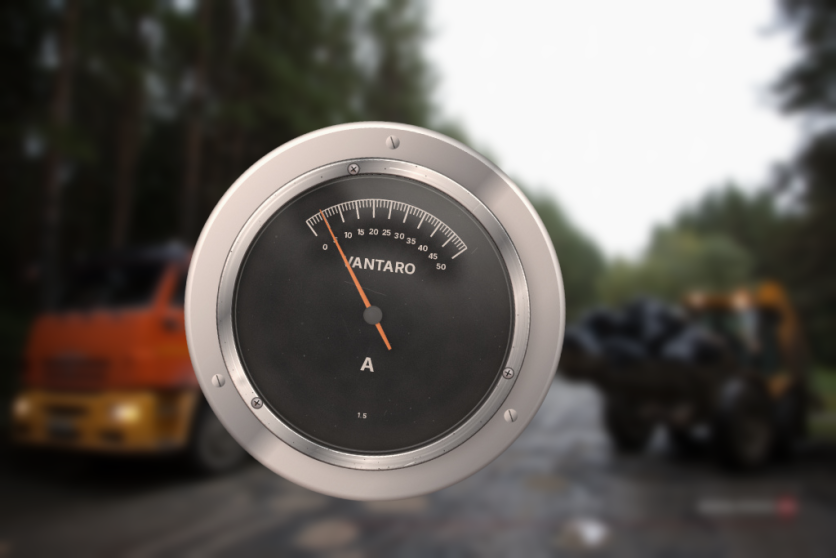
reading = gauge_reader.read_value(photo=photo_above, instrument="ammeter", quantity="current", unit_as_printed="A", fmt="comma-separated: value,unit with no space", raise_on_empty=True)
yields 5,A
